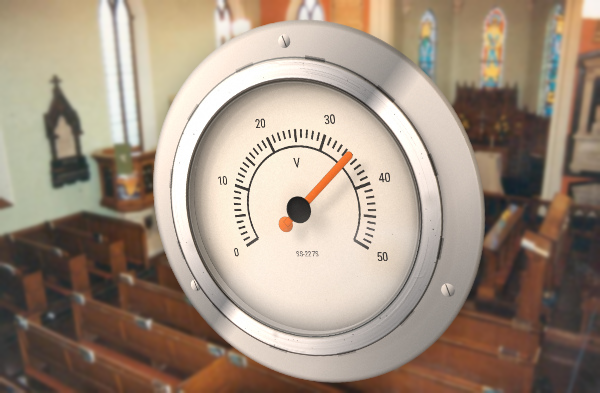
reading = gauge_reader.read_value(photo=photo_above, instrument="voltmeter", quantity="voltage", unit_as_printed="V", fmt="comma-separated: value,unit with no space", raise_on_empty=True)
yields 35,V
